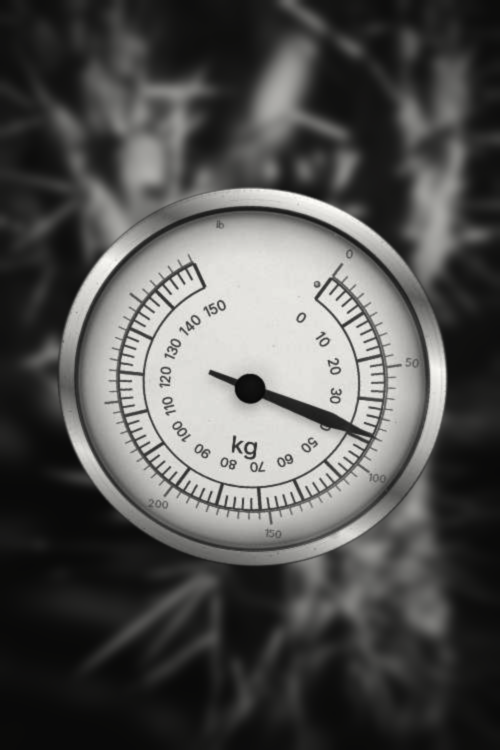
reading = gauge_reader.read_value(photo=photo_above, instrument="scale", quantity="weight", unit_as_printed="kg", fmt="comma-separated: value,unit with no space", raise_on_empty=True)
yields 38,kg
